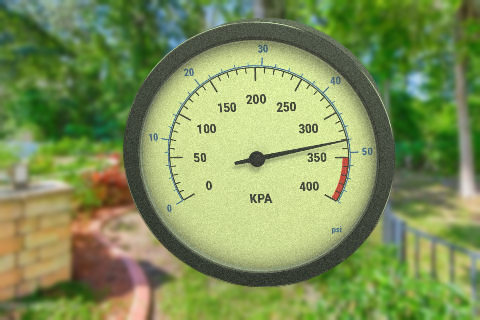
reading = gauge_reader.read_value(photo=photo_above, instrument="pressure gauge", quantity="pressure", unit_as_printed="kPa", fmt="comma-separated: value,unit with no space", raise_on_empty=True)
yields 330,kPa
